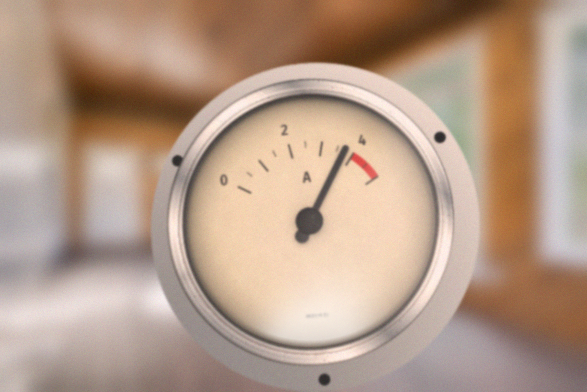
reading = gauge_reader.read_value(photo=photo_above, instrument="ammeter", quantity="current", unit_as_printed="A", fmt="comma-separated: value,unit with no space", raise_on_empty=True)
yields 3.75,A
